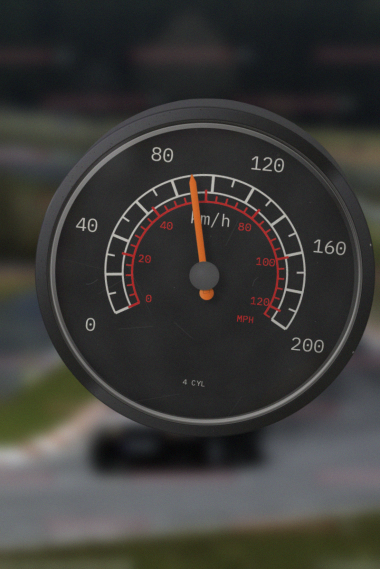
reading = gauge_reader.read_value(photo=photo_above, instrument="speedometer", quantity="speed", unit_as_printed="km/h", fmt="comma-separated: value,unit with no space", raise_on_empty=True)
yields 90,km/h
